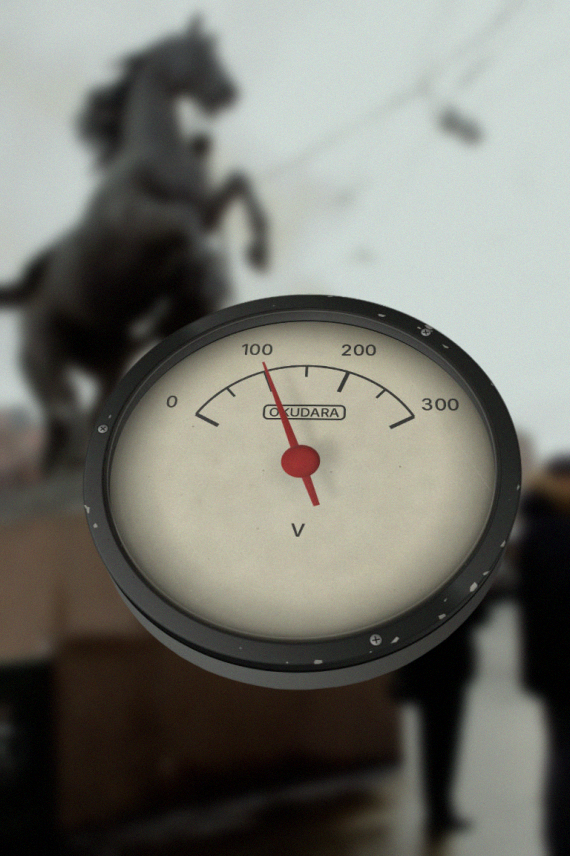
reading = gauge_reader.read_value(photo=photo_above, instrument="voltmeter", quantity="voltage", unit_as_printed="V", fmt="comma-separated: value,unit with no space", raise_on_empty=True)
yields 100,V
